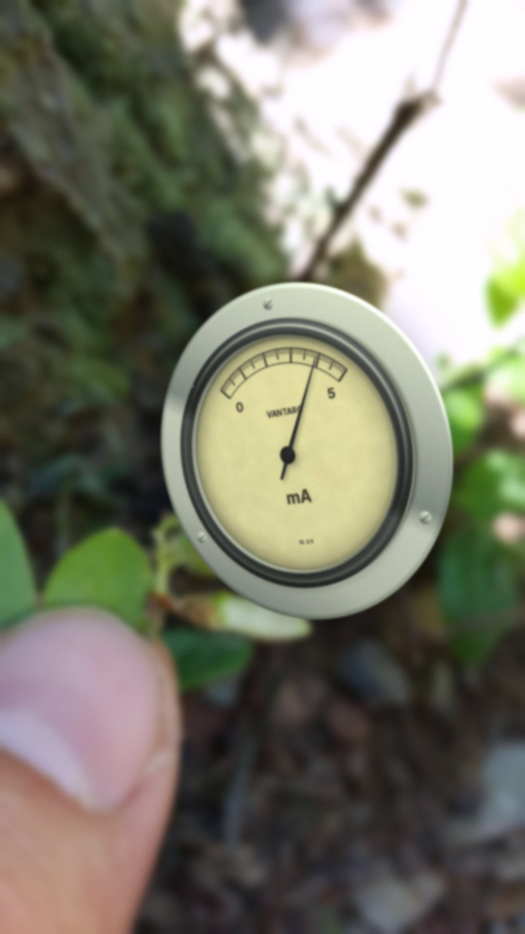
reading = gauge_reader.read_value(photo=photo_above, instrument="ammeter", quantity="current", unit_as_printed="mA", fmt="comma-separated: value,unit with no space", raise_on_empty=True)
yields 4,mA
